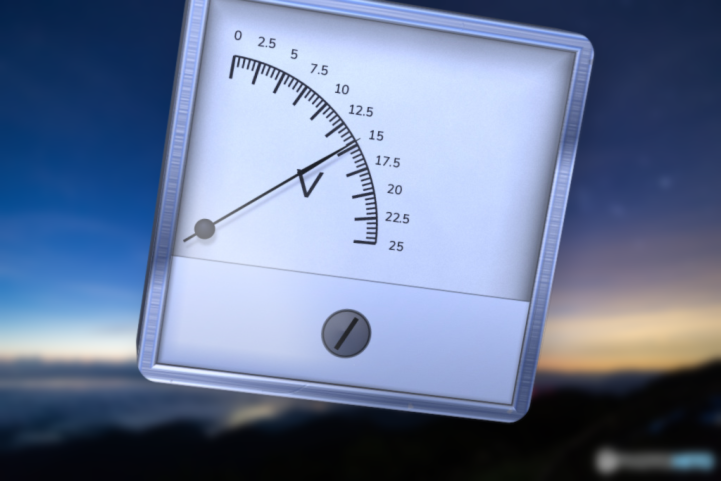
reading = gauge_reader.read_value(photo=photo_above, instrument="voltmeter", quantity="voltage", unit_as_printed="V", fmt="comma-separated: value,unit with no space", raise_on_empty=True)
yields 14.5,V
